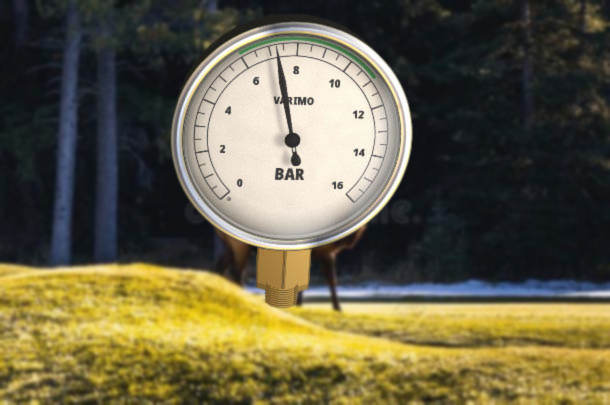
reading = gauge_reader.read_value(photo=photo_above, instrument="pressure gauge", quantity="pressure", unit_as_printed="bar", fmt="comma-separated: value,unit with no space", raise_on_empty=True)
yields 7.25,bar
